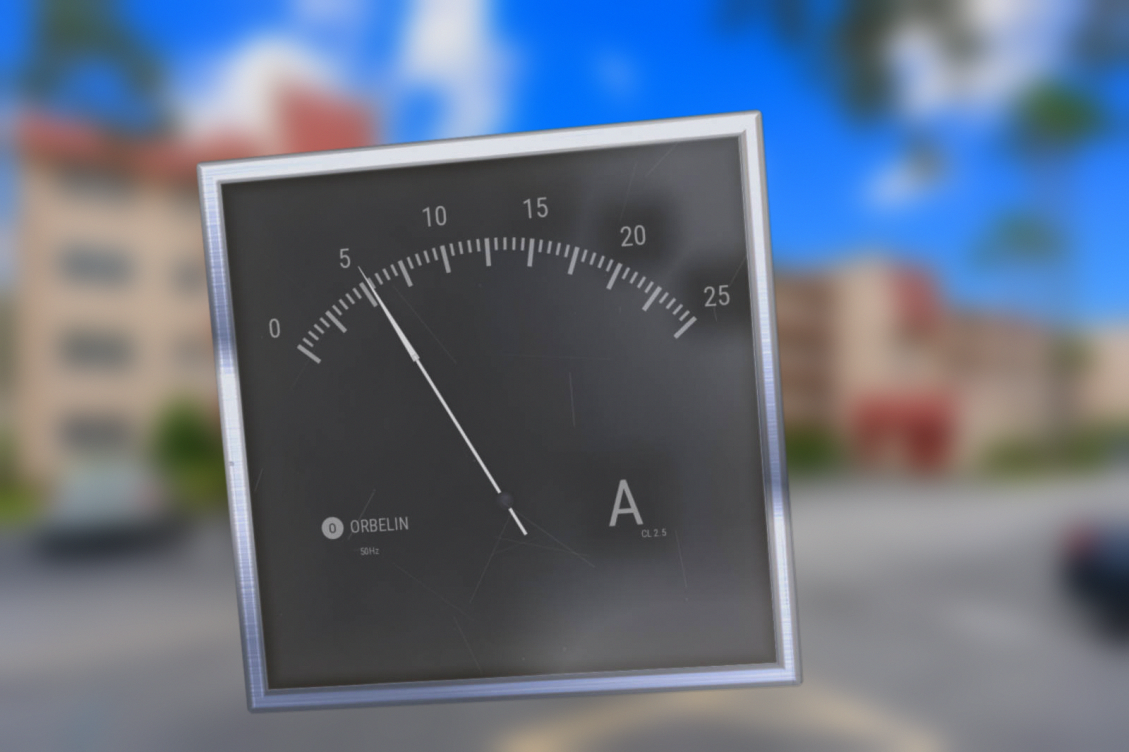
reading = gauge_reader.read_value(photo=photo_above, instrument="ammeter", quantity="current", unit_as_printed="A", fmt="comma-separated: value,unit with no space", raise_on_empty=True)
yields 5.5,A
